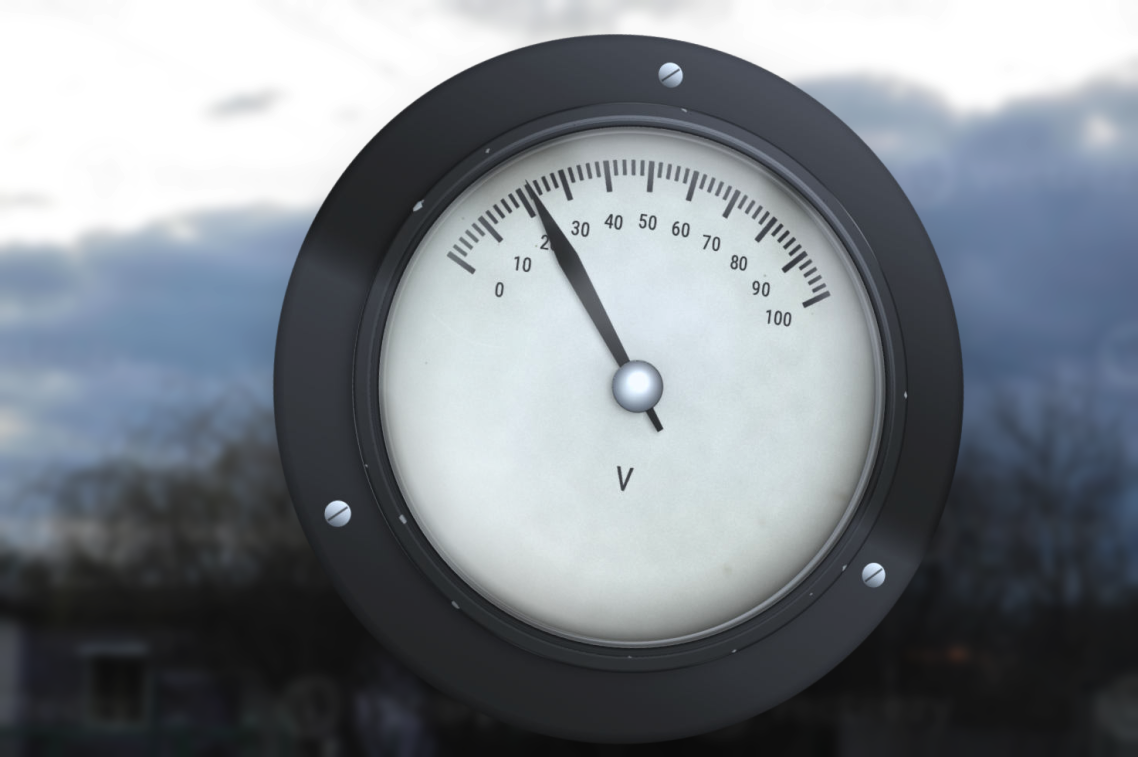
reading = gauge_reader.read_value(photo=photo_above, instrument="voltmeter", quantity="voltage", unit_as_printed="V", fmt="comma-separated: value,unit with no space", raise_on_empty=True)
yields 22,V
